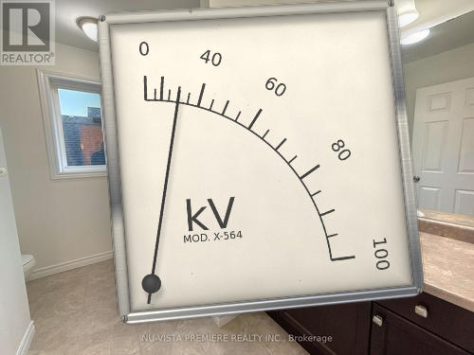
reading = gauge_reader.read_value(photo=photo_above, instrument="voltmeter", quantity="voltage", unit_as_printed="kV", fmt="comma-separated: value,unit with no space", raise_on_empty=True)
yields 30,kV
